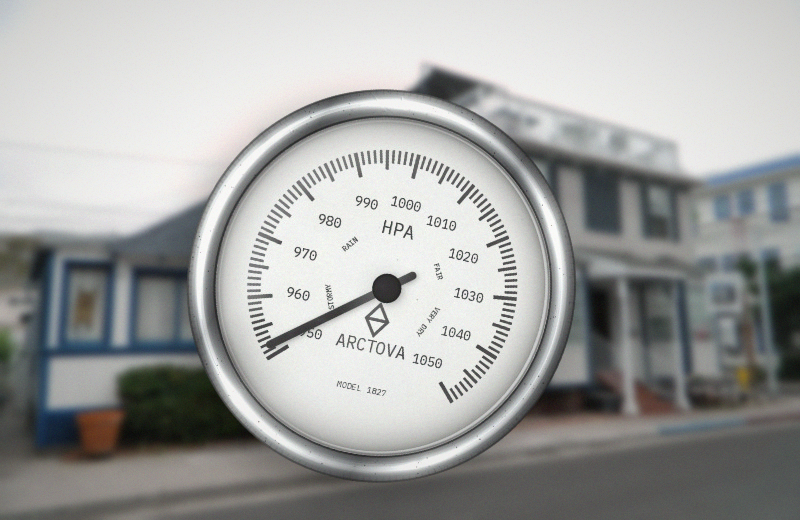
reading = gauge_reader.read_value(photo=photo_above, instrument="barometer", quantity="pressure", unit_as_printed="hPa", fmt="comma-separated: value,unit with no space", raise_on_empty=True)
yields 952,hPa
